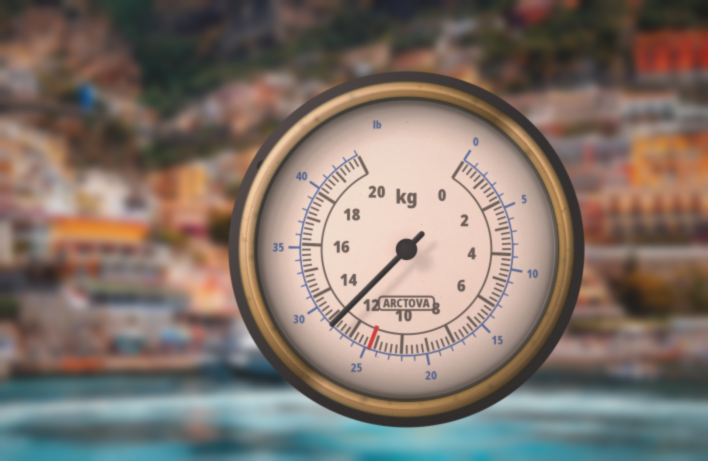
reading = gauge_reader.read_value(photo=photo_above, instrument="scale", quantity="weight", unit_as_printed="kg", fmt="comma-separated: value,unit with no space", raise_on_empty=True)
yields 12.8,kg
